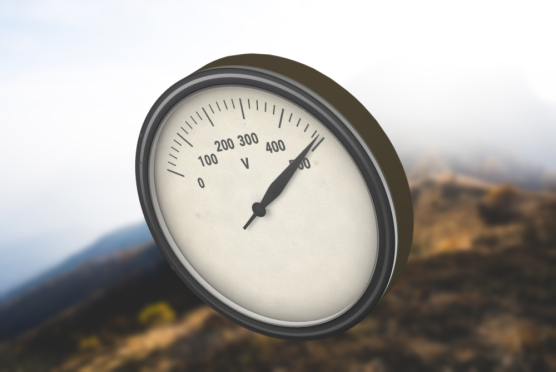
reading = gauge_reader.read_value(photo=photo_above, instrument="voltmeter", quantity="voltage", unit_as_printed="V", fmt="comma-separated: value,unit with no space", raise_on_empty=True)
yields 490,V
